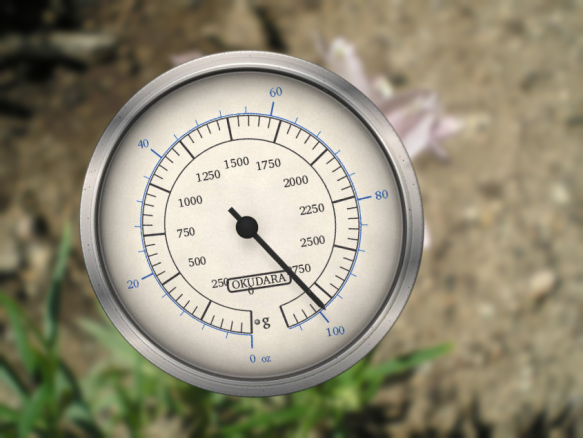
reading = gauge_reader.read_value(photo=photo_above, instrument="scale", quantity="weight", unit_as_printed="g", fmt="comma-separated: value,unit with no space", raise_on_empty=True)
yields 2800,g
